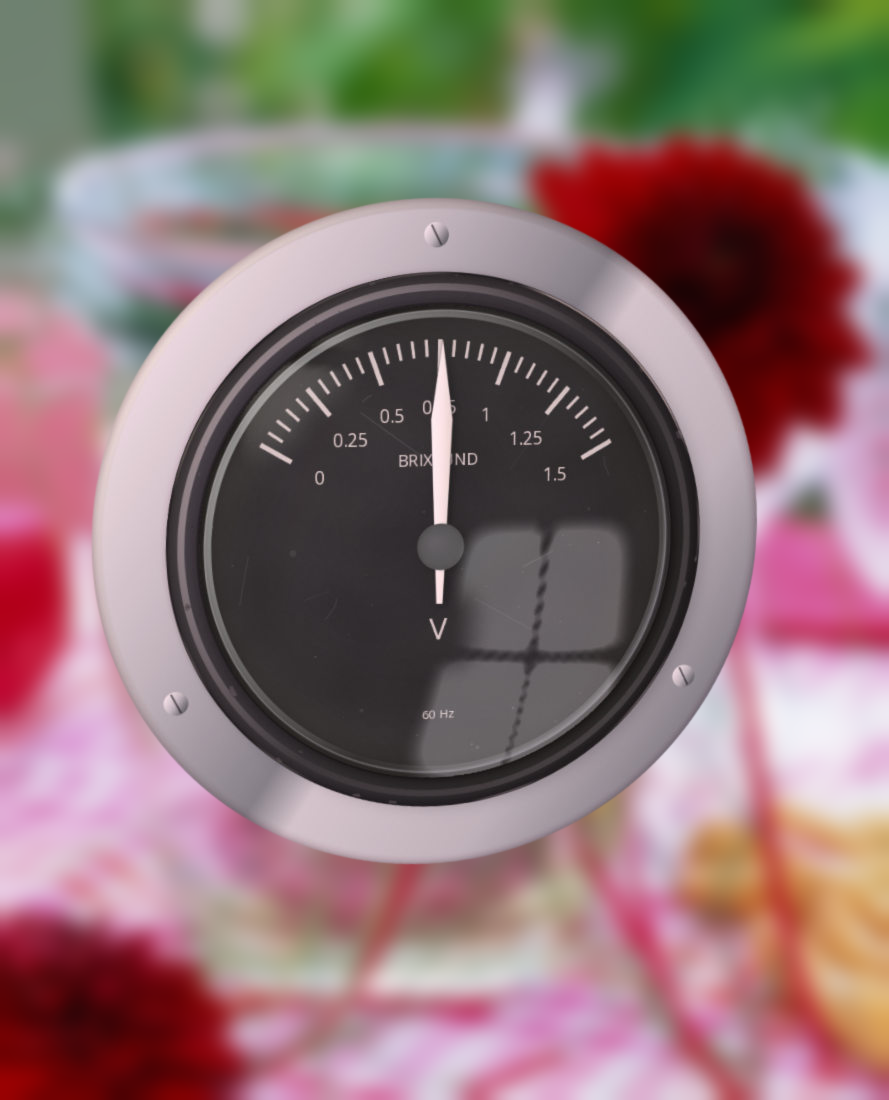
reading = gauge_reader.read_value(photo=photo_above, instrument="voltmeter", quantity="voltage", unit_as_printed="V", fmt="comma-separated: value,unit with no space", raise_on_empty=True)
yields 0.75,V
